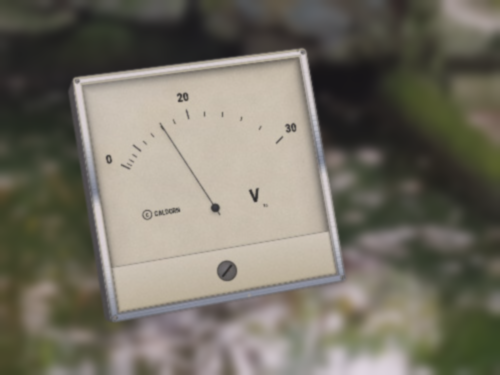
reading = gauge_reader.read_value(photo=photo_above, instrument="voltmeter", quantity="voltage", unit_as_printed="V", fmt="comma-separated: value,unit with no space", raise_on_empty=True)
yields 16,V
